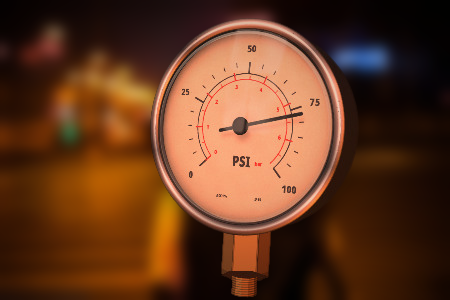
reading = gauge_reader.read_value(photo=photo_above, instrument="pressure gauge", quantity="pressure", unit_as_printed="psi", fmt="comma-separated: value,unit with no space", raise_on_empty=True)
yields 77.5,psi
